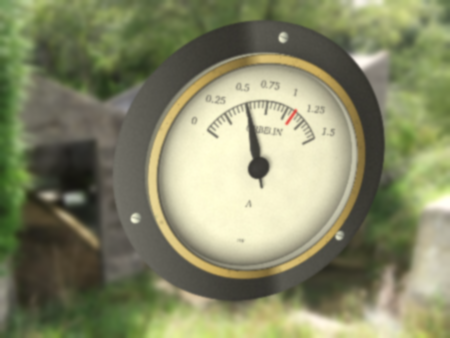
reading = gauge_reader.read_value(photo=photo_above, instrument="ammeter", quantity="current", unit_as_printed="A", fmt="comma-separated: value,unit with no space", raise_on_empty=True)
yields 0.5,A
